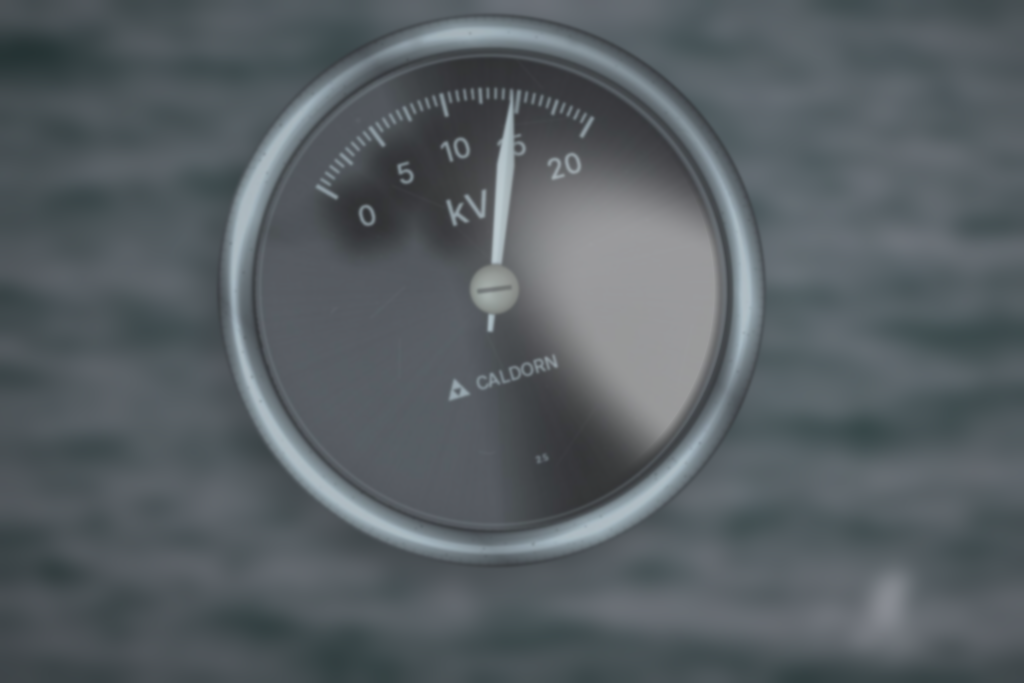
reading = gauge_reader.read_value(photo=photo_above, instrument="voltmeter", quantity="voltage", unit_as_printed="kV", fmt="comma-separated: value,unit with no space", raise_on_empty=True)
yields 14.5,kV
